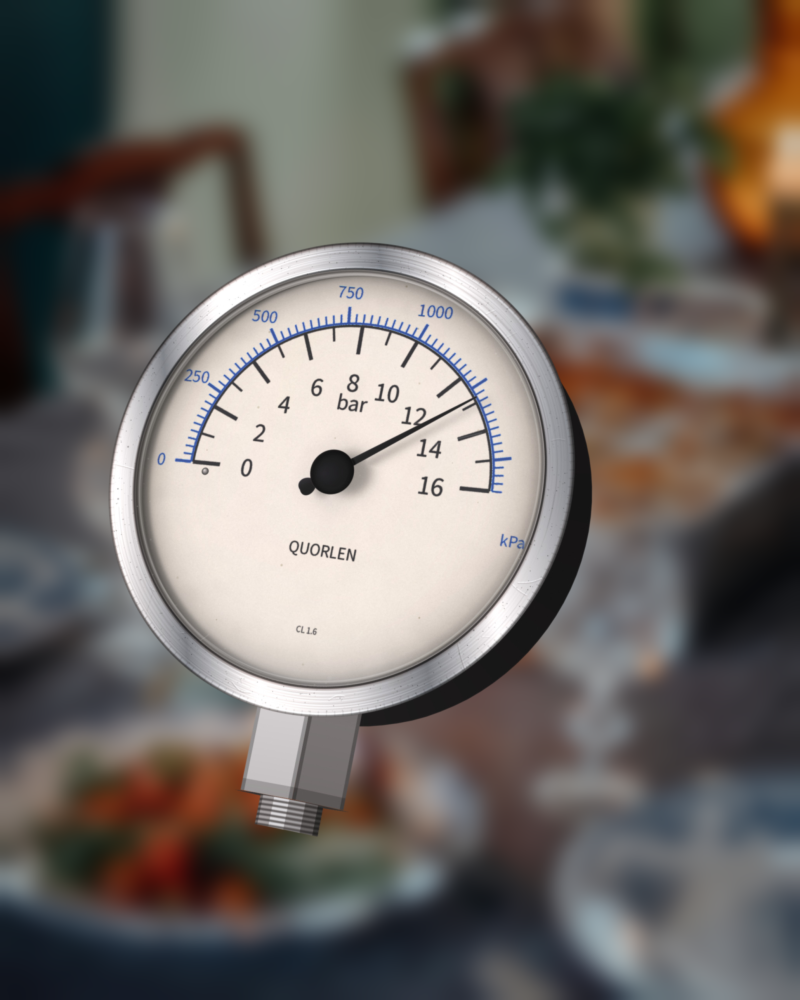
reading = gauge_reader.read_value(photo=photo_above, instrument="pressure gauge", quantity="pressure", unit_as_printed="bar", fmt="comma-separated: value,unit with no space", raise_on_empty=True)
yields 13,bar
